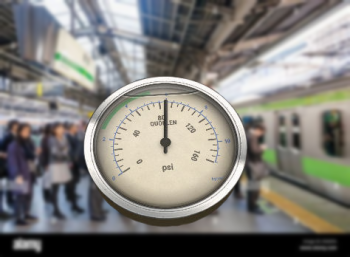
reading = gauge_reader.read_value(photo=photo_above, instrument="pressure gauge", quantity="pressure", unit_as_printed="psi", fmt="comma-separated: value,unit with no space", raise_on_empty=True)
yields 85,psi
